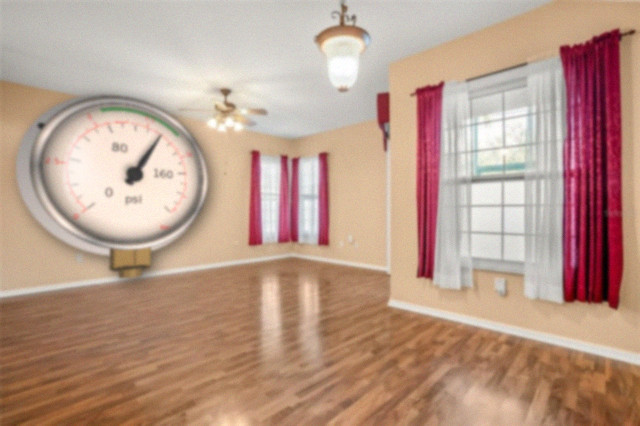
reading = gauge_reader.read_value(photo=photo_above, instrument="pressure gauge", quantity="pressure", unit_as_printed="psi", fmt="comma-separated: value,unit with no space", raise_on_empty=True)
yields 120,psi
